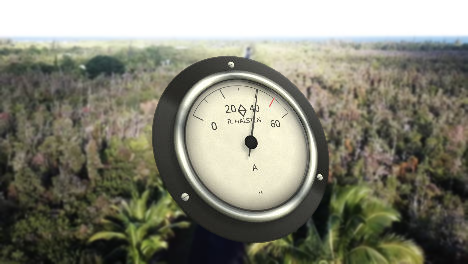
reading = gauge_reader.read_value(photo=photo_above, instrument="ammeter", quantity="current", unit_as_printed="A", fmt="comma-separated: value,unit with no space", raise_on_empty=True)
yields 40,A
